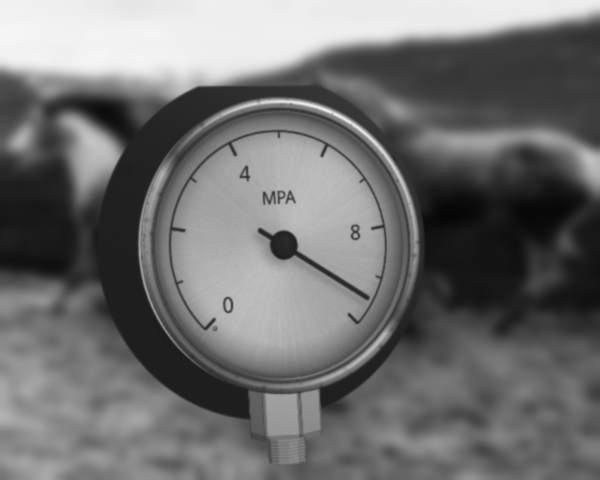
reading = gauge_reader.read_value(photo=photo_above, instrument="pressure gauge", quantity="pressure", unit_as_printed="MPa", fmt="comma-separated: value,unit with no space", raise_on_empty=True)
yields 9.5,MPa
